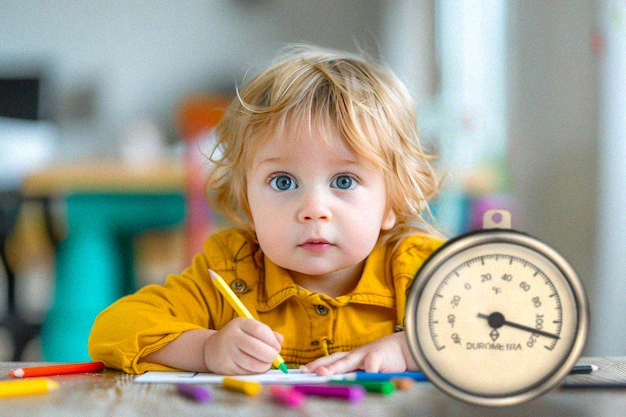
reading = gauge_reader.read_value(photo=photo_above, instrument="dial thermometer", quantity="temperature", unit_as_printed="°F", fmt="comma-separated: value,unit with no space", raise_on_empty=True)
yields 110,°F
